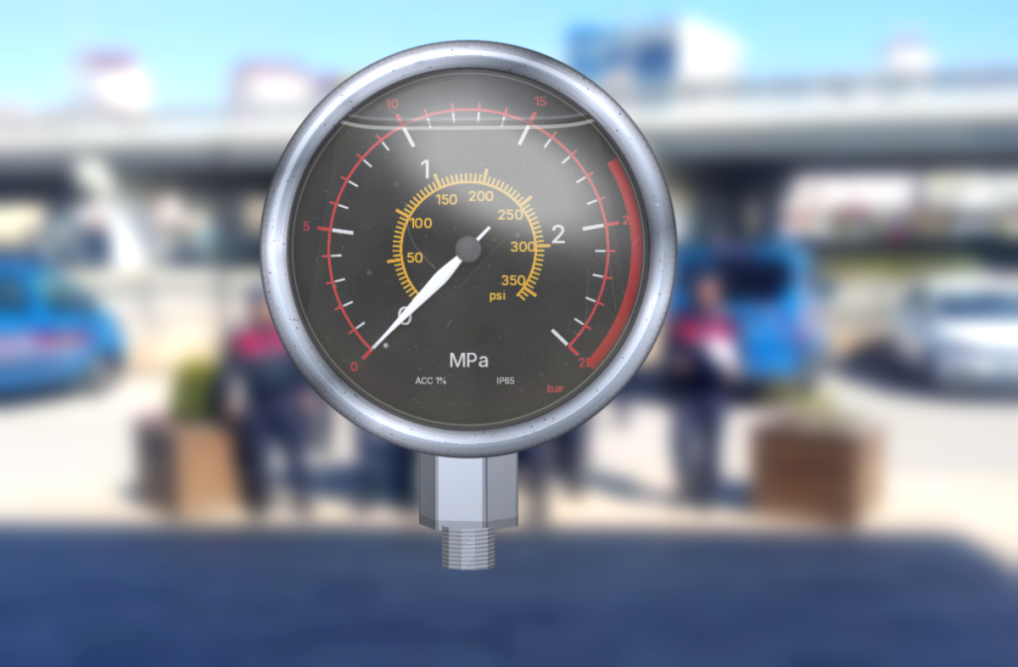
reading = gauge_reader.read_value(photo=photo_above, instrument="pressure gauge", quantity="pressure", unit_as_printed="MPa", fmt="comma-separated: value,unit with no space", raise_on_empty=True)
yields 0,MPa
